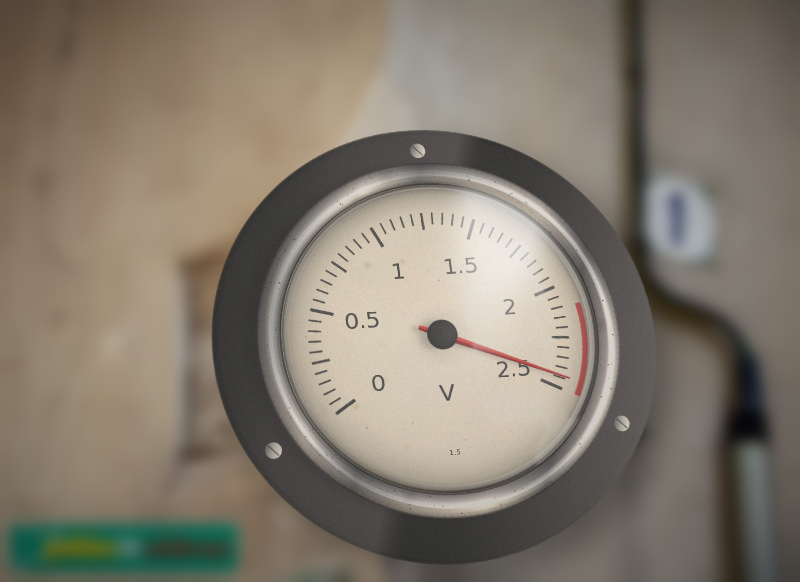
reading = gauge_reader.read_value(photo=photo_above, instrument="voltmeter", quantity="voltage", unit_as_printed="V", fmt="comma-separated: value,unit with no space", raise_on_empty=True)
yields 2.45,V
